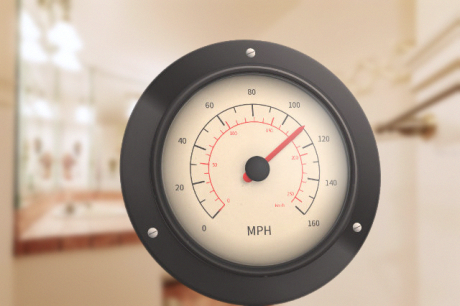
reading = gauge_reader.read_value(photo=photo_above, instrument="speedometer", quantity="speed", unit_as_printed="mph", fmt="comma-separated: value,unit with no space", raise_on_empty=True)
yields 110,mph
